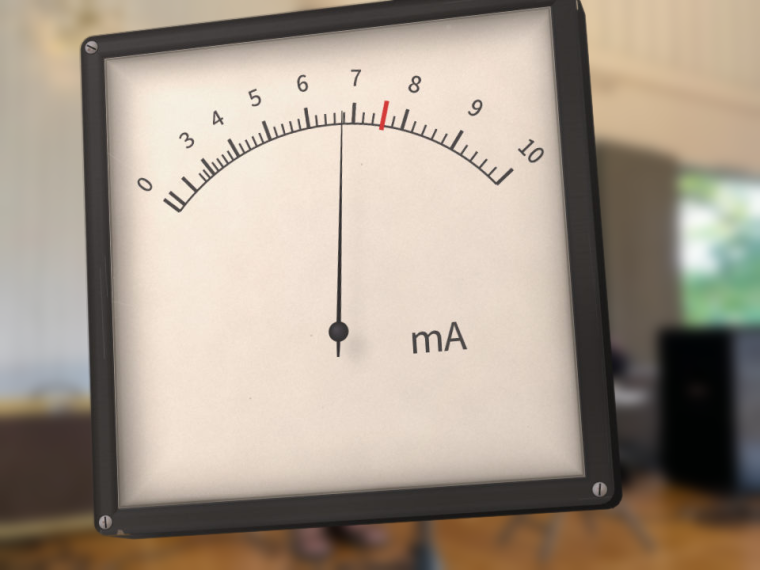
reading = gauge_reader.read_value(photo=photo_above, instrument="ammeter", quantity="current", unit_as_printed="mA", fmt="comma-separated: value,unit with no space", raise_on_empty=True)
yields 6.8,mA
